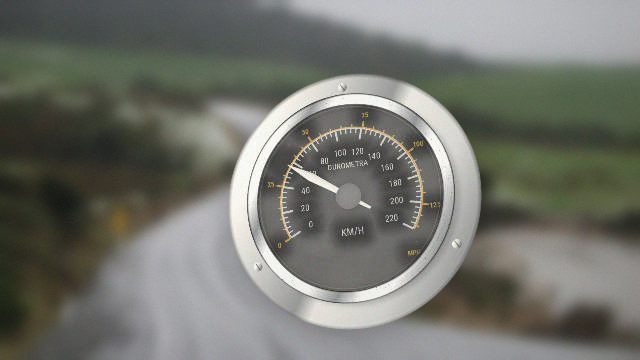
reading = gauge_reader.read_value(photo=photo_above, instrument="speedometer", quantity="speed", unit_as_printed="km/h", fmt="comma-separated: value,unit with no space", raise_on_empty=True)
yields 56,km/h
